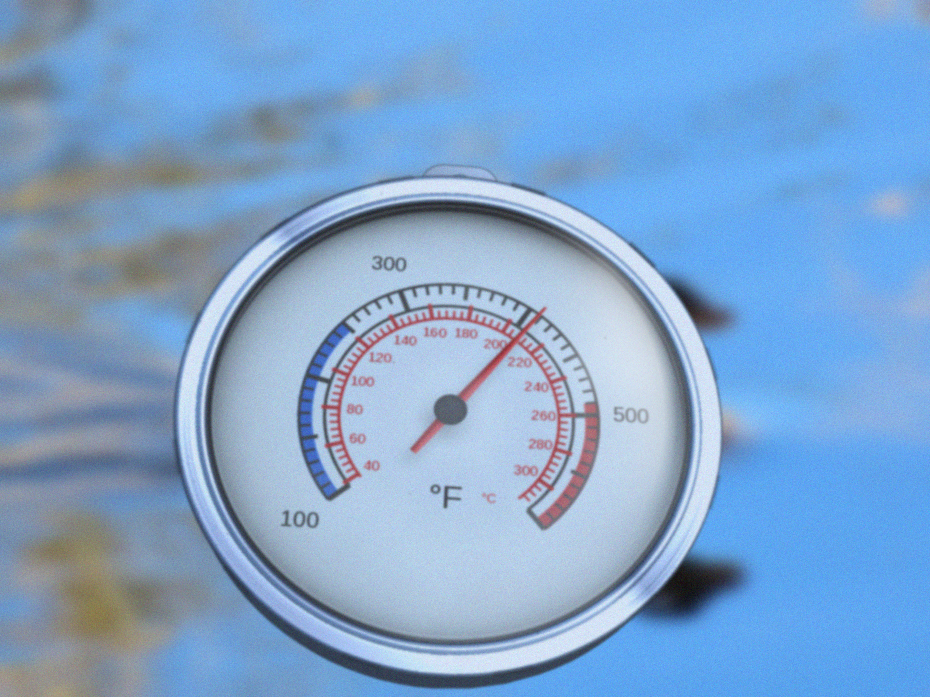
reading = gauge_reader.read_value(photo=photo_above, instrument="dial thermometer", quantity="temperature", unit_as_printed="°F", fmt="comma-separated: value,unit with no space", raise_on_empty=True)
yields 410,°F
